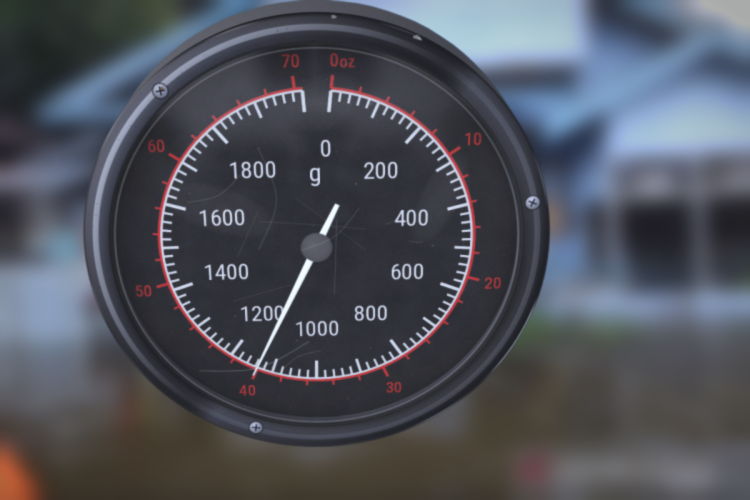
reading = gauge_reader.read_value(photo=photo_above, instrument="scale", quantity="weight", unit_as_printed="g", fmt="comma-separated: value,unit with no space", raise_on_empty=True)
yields 1140,g
